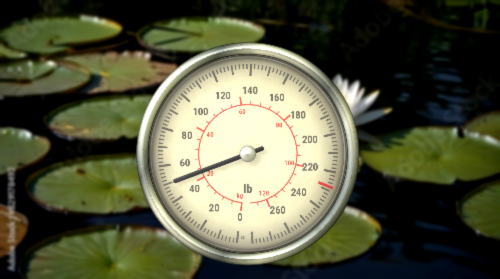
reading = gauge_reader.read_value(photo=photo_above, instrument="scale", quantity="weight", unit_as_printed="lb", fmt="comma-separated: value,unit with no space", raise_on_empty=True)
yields 50,lb
